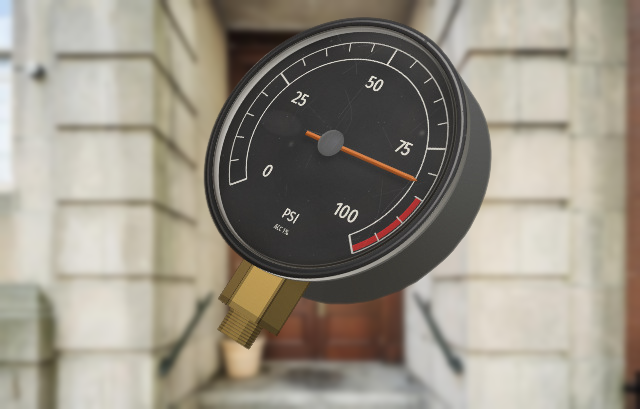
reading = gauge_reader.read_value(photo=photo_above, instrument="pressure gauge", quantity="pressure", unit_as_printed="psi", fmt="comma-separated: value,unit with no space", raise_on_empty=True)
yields 82.5,psi
